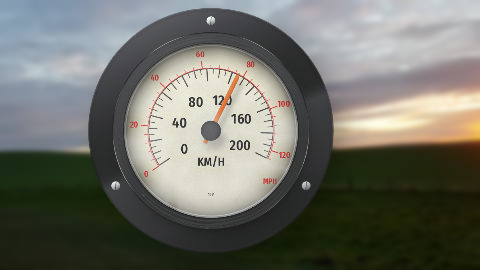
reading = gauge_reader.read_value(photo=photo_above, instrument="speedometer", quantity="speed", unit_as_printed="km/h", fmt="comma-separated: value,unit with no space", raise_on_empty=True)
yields 125,km/h
